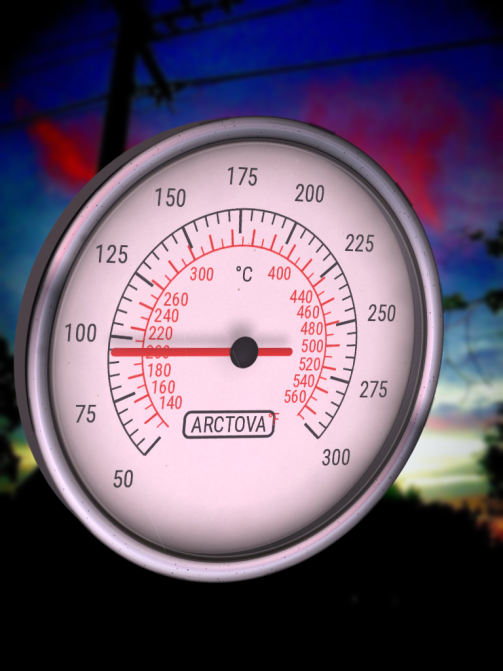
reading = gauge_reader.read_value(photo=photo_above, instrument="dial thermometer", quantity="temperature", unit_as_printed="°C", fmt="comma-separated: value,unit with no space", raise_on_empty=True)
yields 95,°C
